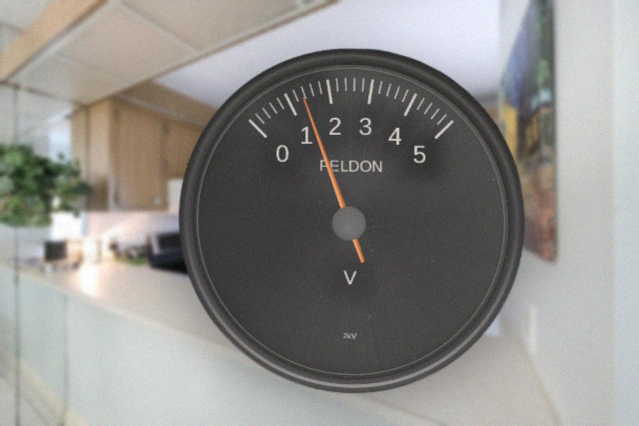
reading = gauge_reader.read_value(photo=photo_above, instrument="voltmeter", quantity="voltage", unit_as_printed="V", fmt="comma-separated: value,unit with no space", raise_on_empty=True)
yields 1.4,V
